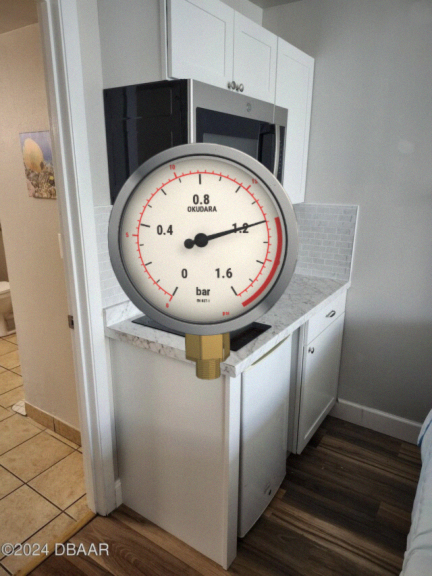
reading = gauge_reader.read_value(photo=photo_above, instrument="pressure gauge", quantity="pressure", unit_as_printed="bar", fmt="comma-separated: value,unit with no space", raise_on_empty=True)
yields 1.2,bar
